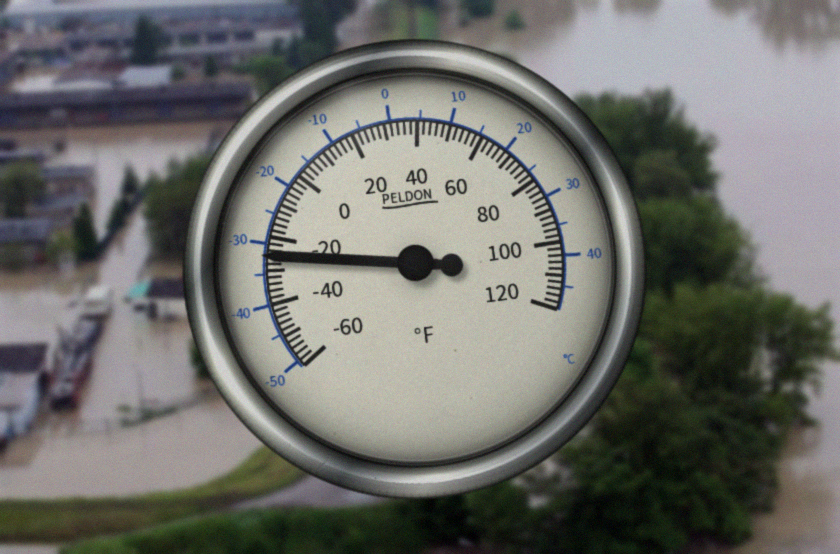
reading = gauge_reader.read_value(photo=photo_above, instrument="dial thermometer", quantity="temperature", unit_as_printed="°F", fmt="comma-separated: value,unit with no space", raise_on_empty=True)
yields -26,°F
